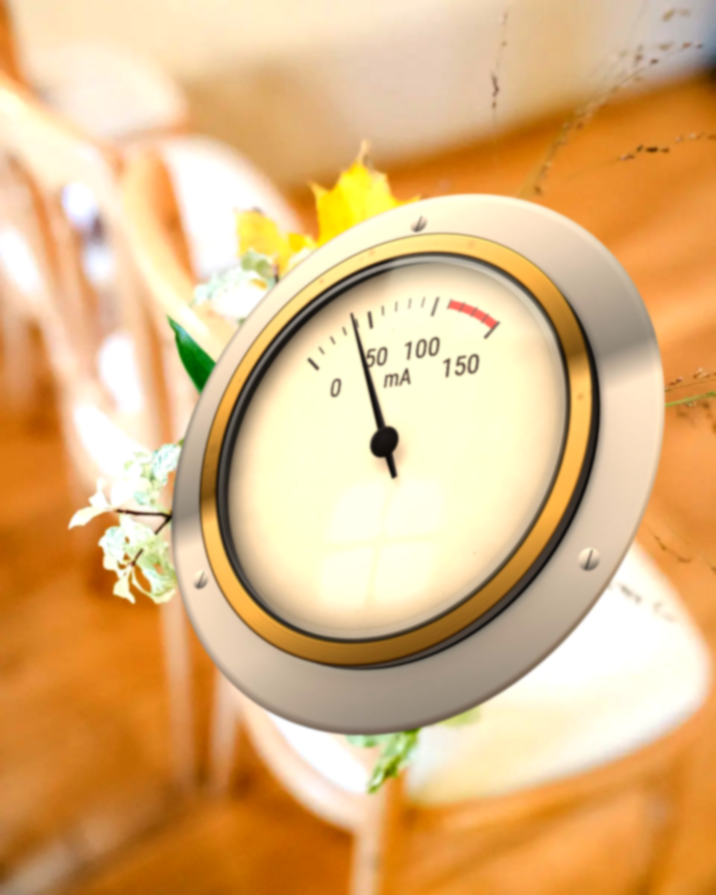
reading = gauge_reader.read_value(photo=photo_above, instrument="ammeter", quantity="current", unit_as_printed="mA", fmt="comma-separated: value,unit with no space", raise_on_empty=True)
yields 40,mA
